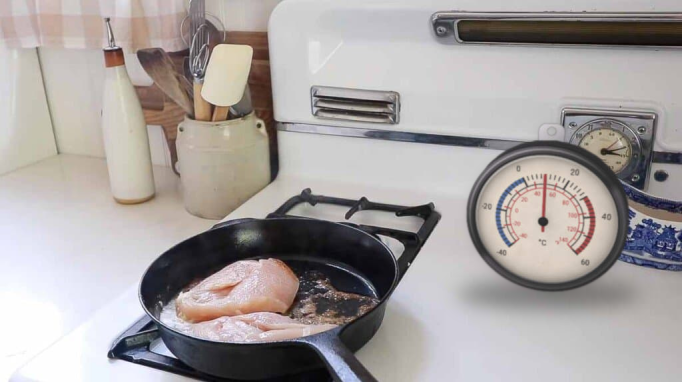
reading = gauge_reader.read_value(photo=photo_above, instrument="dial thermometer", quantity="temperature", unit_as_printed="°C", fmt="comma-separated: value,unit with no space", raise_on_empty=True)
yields 10,°C
